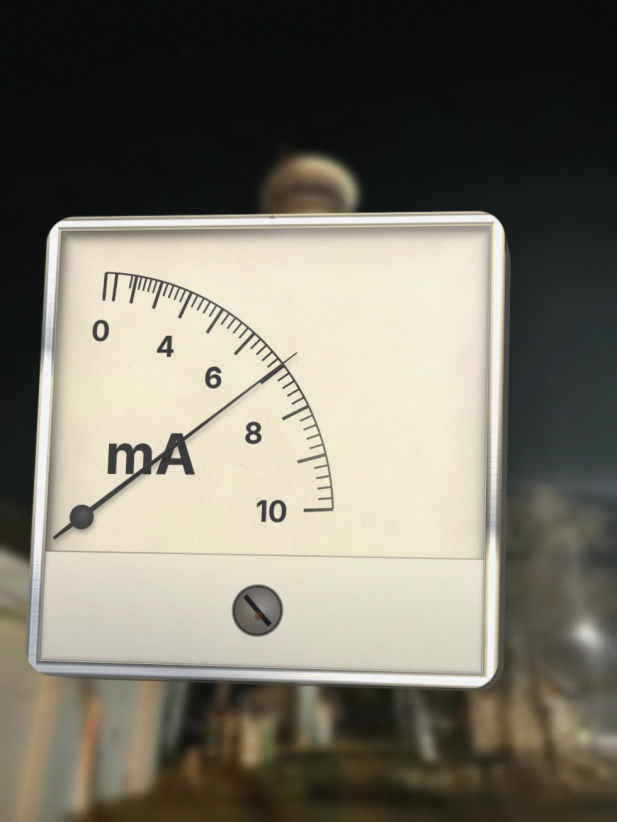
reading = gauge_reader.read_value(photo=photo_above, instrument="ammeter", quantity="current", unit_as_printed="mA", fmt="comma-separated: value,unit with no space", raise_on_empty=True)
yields 7,mA
